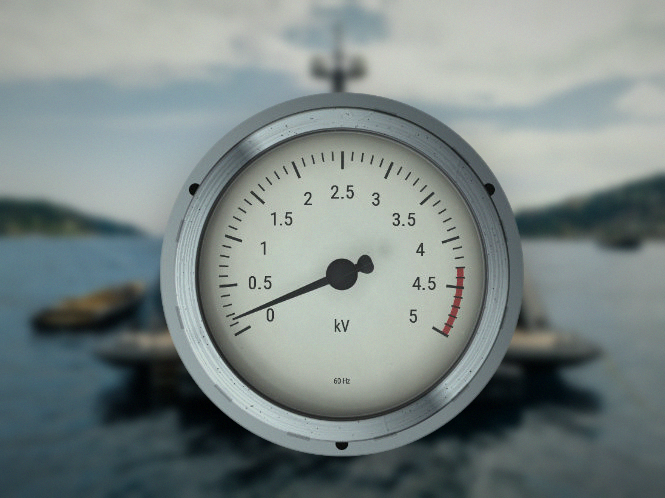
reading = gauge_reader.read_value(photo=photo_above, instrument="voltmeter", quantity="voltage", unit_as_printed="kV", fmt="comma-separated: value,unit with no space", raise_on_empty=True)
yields 0.15,kV
